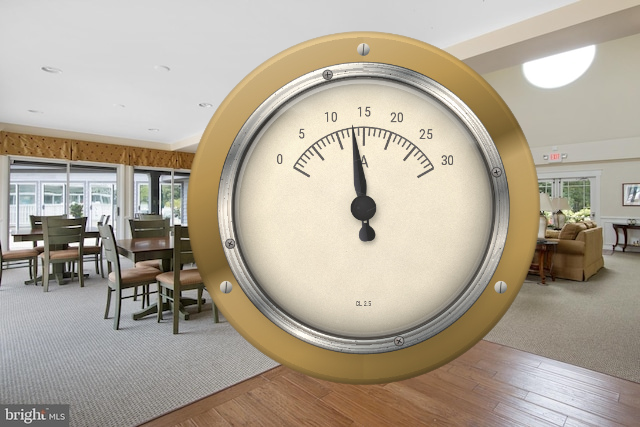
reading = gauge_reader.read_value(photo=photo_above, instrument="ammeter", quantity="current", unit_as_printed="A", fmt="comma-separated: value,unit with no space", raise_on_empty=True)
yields 13,A
